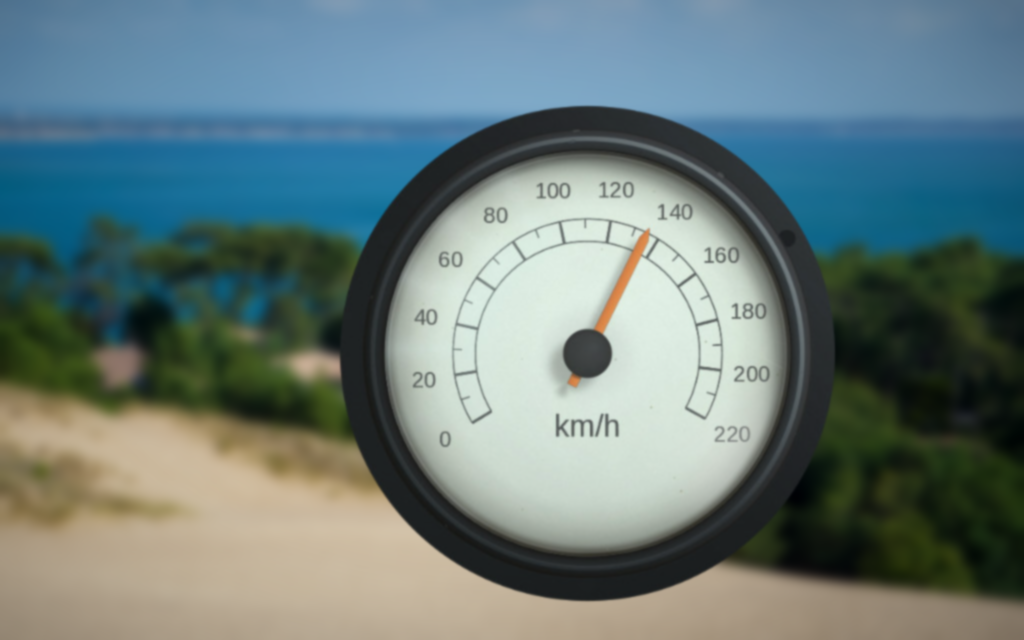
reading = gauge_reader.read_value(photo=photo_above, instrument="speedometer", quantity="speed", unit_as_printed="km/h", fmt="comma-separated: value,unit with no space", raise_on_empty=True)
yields 135,km/h
